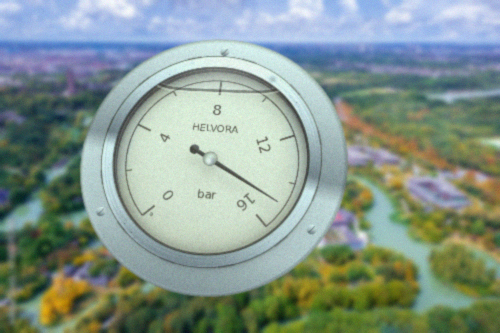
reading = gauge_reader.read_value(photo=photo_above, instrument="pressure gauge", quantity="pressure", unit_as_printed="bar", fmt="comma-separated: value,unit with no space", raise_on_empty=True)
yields 15,bar
